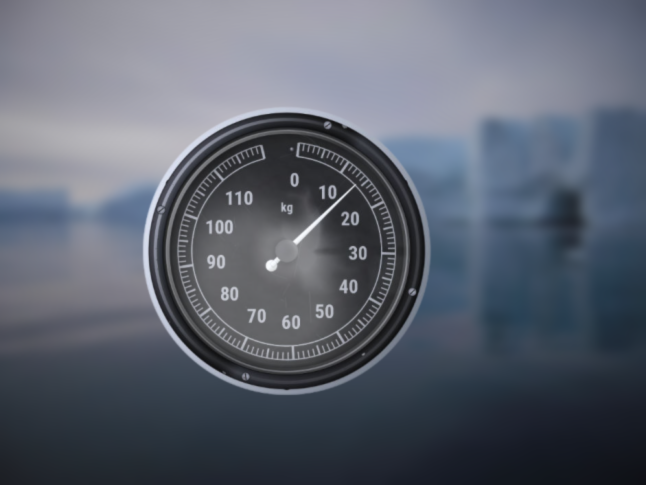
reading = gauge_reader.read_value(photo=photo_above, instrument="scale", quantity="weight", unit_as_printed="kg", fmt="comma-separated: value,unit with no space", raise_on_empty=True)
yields 14,kg
